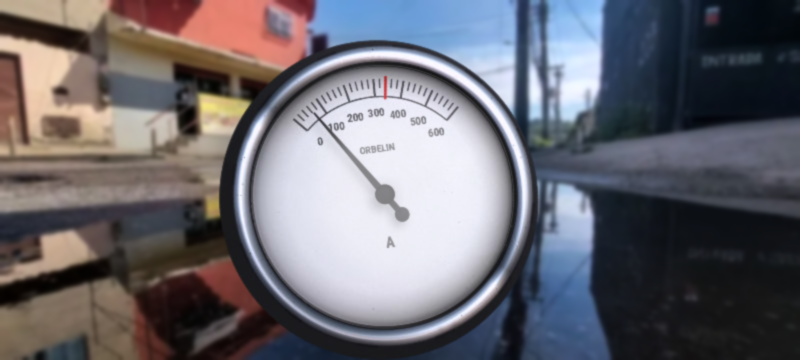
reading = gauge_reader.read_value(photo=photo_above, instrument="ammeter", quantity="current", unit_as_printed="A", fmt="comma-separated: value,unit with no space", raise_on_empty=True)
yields 60,A
